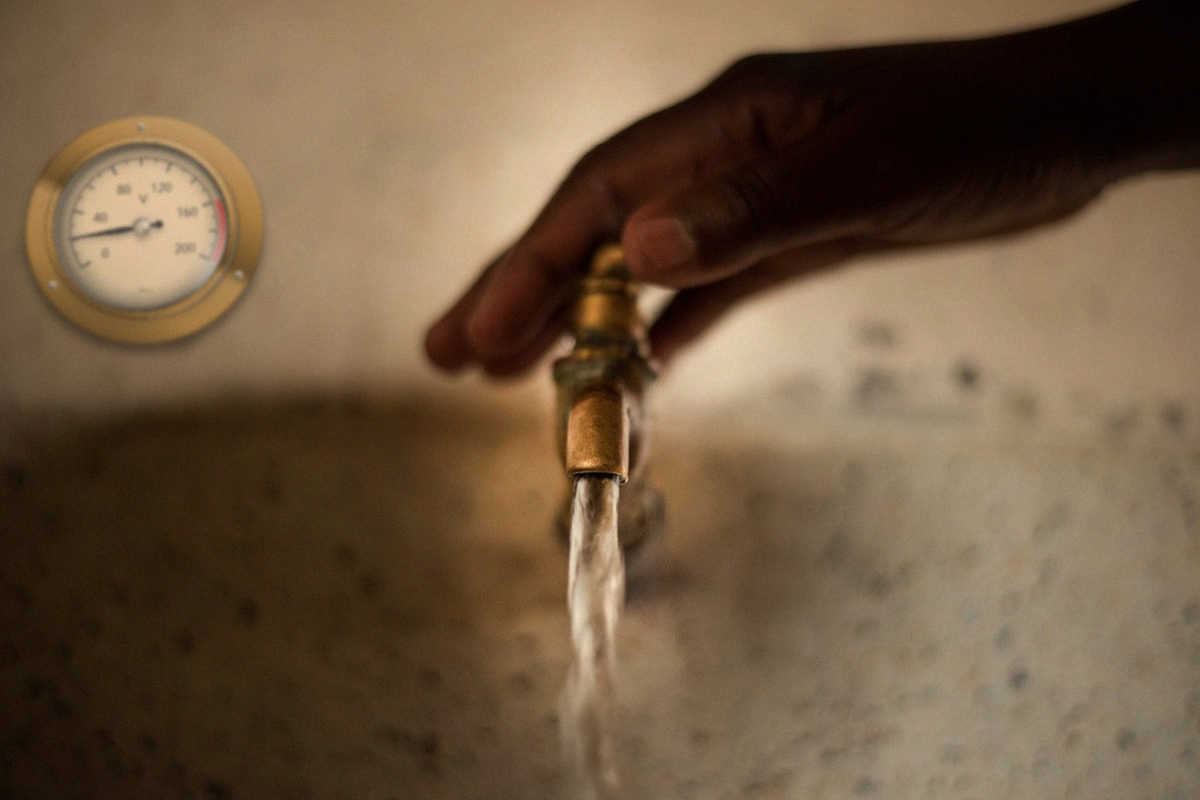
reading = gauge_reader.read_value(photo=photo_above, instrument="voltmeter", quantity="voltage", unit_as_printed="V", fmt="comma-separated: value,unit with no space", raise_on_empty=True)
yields 20,V
